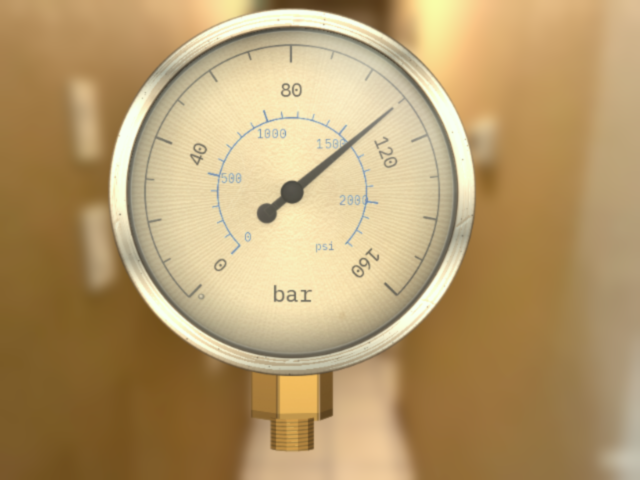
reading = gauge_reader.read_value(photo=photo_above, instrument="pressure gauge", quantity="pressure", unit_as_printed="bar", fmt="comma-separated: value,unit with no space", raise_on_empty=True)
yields 110,bar
